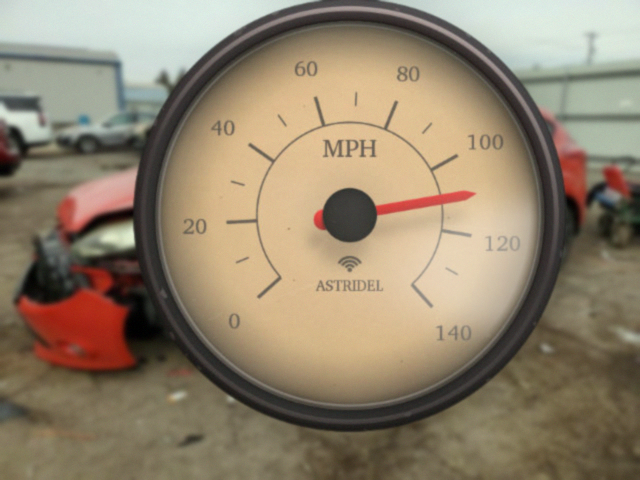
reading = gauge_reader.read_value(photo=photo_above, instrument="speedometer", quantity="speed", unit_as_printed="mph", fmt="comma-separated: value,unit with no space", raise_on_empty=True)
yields 110,mph
